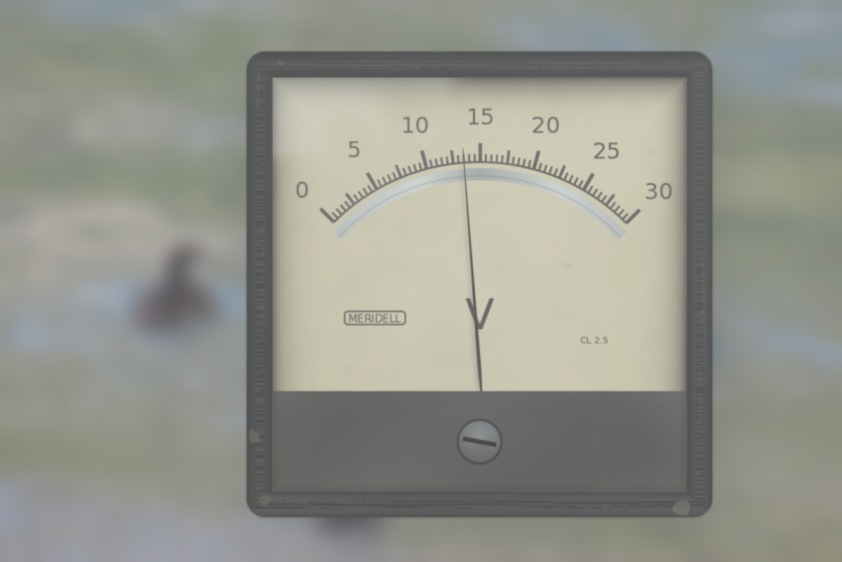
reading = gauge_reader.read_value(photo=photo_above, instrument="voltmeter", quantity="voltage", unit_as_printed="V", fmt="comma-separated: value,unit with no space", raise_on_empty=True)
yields 13.5,V
